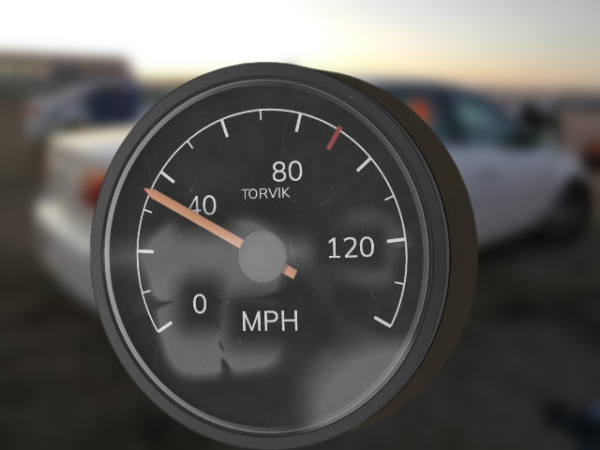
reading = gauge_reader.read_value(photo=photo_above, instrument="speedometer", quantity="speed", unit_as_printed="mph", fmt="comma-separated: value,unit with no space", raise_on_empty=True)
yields 35,mph
